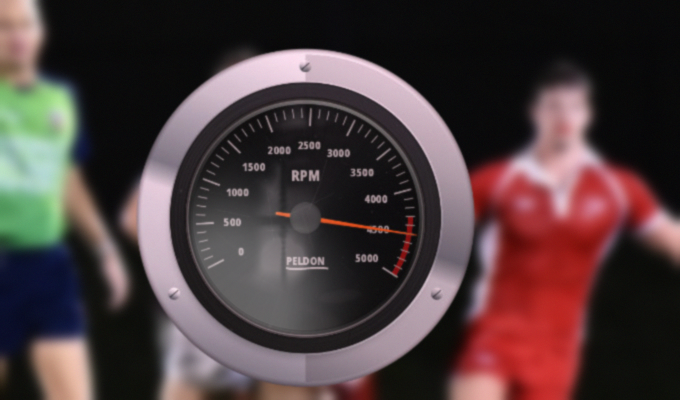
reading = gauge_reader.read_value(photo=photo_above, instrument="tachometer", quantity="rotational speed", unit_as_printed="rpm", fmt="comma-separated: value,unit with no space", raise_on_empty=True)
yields 4500,rpm
